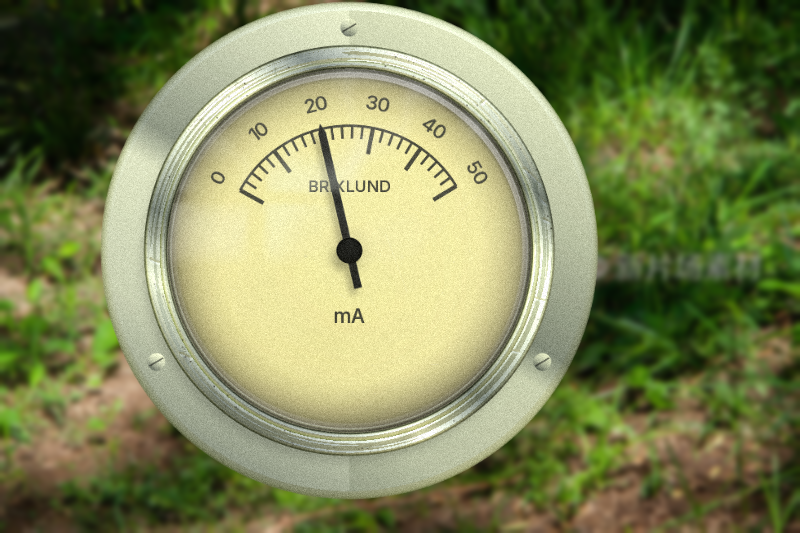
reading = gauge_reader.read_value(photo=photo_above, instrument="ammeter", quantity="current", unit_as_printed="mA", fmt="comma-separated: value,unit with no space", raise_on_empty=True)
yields 20,mA
